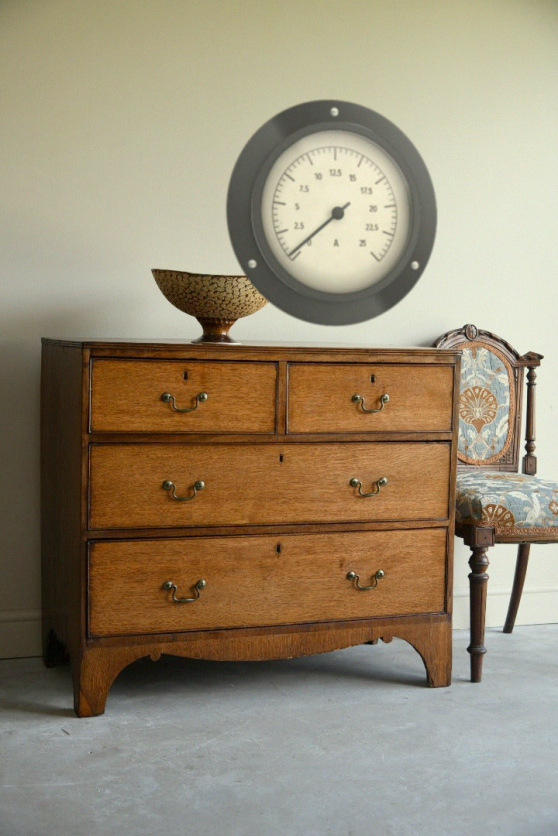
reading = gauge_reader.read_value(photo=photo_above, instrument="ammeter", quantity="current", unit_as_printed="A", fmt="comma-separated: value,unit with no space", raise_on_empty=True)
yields 0.5,A
